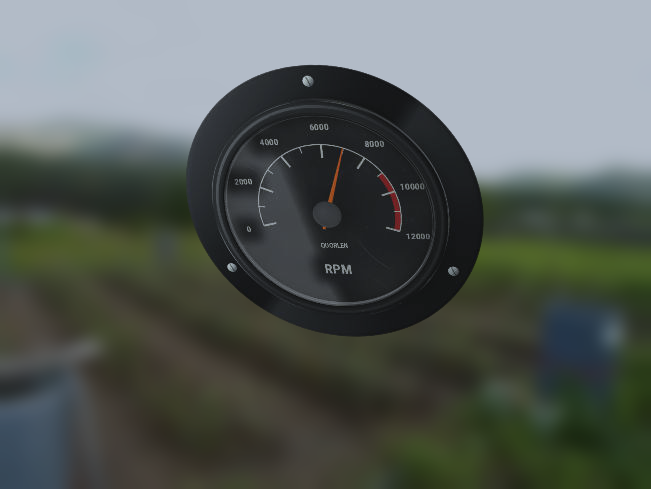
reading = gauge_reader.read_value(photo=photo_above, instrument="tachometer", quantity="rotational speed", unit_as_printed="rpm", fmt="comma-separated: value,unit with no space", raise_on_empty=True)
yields 7000,rpm
